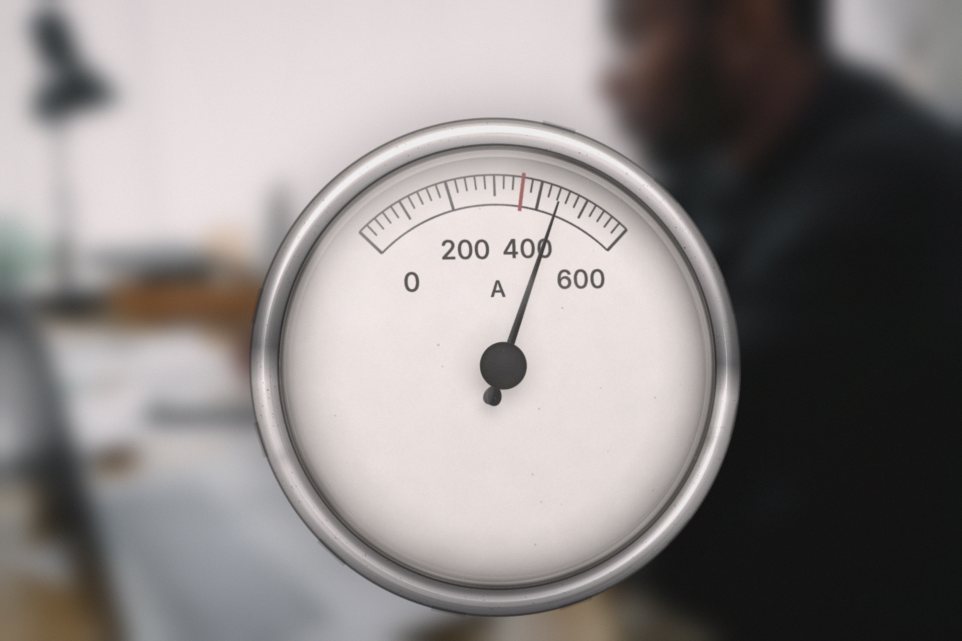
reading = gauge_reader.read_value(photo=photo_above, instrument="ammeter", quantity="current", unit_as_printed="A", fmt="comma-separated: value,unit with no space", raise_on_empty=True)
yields 440,A
